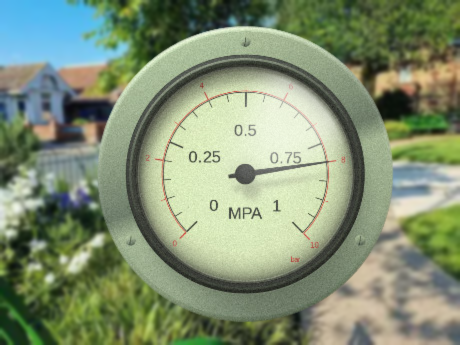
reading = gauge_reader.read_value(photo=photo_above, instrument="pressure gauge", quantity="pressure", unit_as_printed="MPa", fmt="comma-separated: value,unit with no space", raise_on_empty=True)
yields 0.8,MPa
